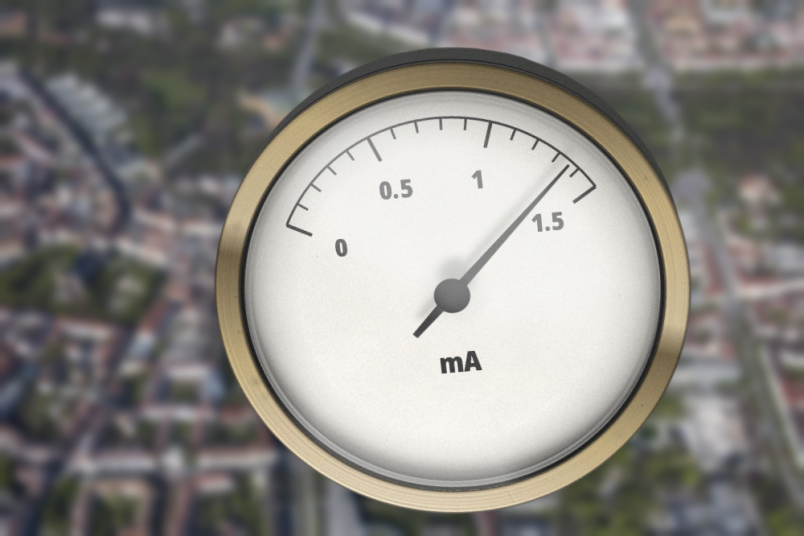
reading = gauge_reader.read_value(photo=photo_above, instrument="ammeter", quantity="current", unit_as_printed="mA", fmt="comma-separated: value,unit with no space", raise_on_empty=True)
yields 1.35,mA
